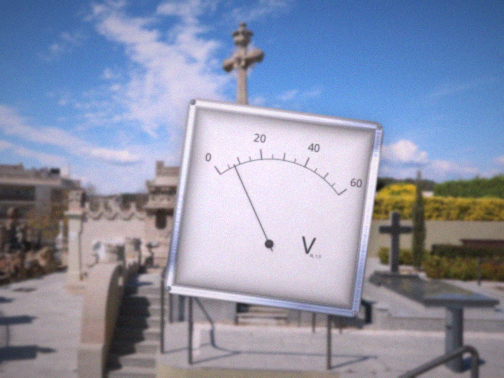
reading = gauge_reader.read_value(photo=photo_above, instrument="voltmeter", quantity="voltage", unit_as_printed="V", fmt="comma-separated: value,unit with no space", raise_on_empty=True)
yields 7.5,V
